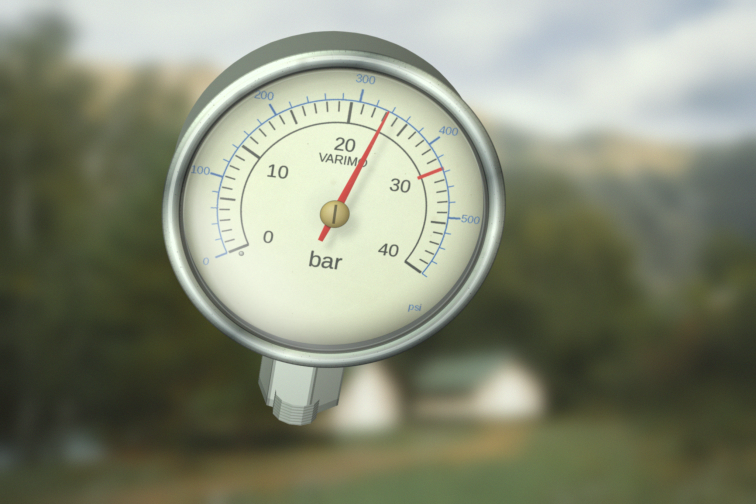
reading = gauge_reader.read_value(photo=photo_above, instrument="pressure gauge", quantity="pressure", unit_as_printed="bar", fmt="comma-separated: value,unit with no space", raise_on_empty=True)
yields 23,bar
